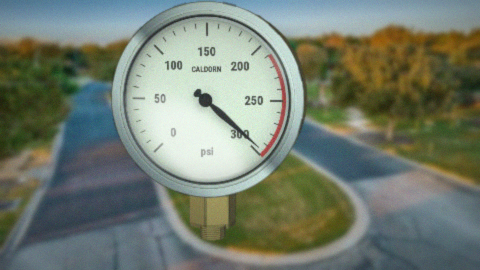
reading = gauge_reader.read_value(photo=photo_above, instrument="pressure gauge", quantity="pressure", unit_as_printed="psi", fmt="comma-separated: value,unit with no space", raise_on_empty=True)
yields 295,psi
